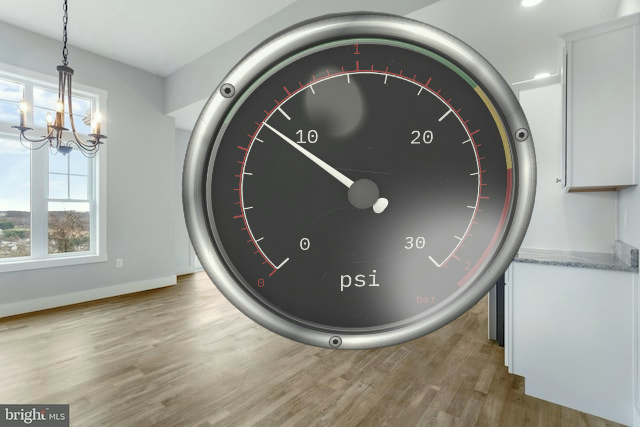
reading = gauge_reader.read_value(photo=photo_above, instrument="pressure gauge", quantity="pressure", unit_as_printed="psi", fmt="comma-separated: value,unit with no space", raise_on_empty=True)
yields 9,psi
